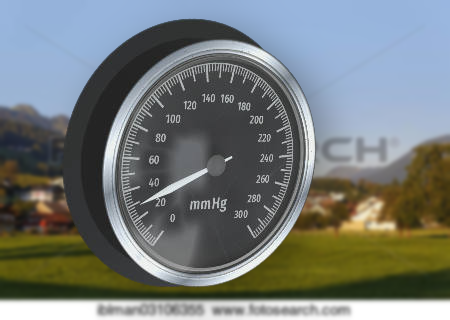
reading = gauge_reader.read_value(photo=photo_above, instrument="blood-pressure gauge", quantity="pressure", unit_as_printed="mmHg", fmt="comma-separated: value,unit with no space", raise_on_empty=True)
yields 30,mmHg
